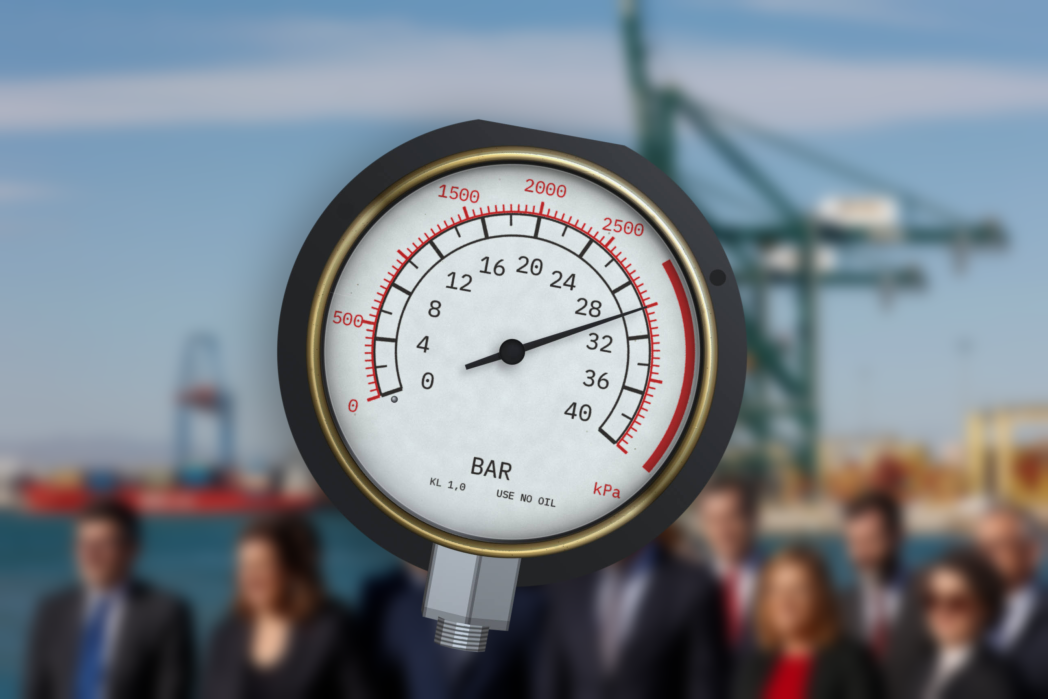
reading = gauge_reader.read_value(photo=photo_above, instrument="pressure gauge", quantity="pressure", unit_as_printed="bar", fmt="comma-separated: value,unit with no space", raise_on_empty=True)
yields 30,bar
